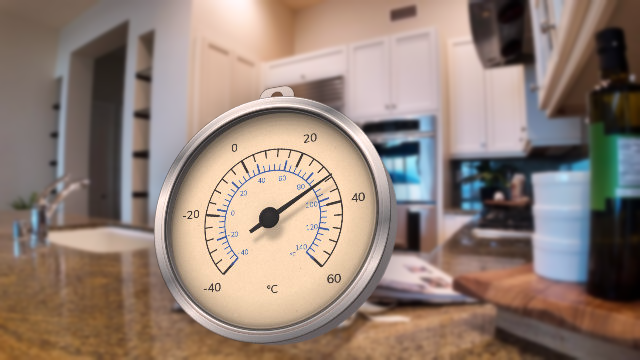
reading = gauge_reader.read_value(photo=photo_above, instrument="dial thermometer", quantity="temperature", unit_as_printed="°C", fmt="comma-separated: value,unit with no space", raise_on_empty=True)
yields 32,°C
